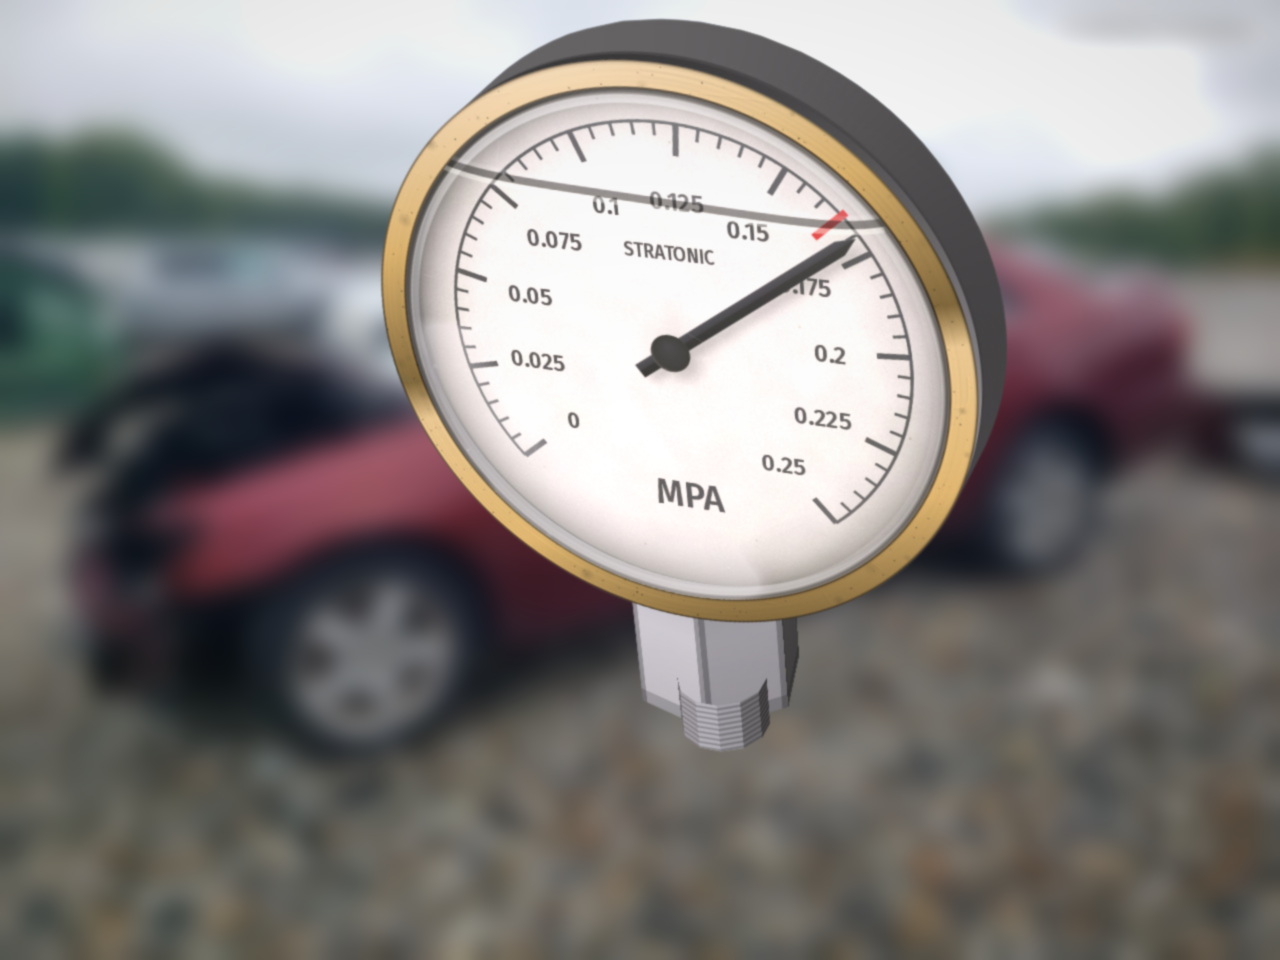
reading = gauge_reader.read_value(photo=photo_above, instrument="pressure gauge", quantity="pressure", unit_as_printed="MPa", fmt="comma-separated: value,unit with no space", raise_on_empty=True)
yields 0.17,MPa
